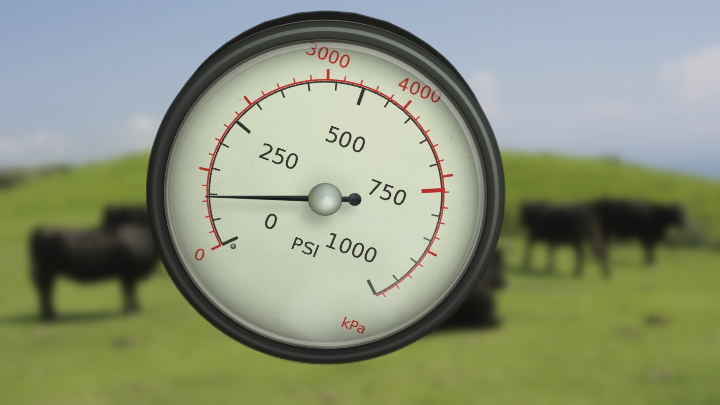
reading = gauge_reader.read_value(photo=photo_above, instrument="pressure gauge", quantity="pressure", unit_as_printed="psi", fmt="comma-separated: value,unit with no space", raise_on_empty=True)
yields 100,psi
